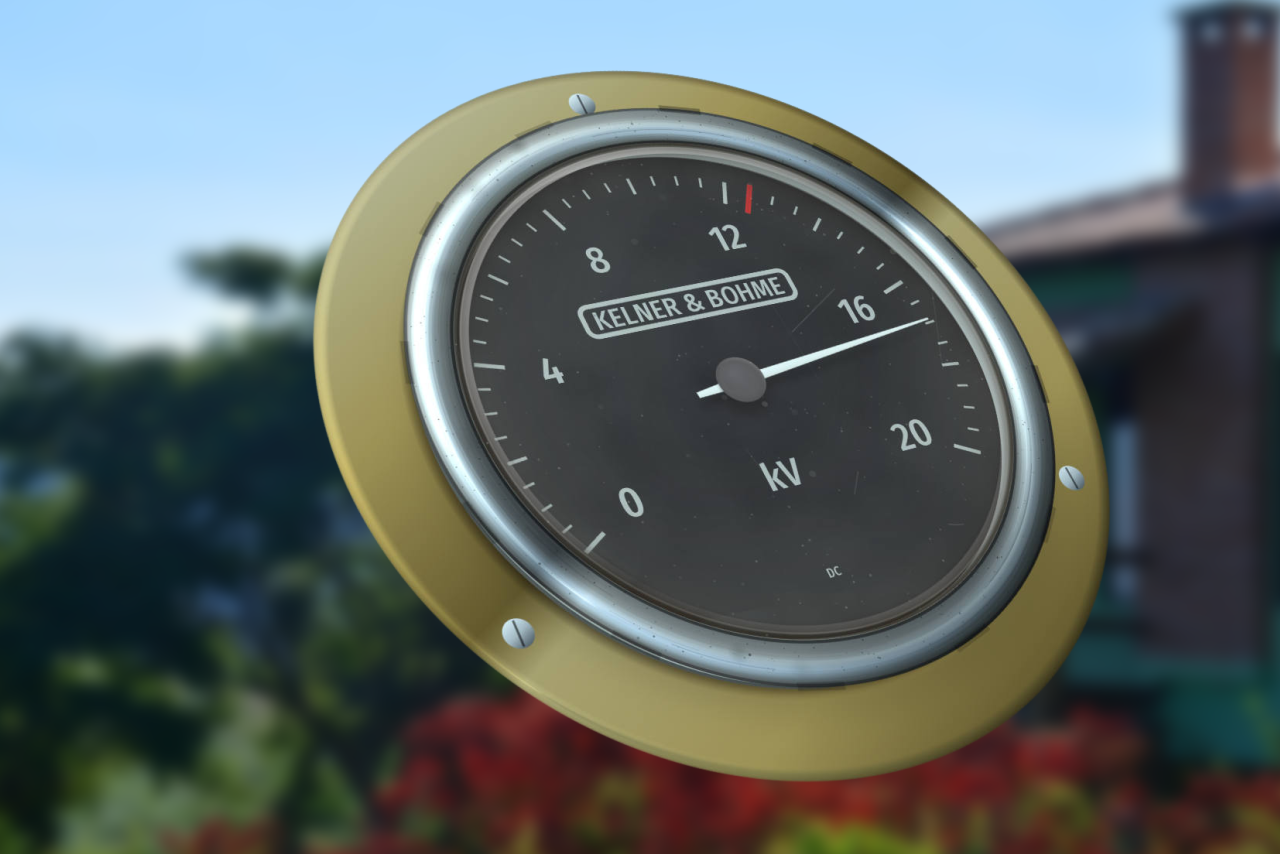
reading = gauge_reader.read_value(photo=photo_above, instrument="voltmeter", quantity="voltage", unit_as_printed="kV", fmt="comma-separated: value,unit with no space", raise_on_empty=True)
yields 17,kV
